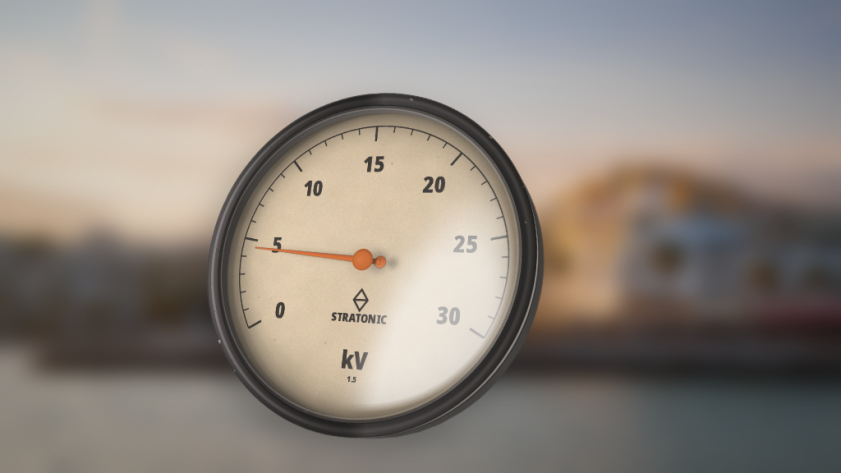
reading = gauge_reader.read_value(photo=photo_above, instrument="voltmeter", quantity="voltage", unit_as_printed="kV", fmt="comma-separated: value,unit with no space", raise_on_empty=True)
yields 4.5,kV
